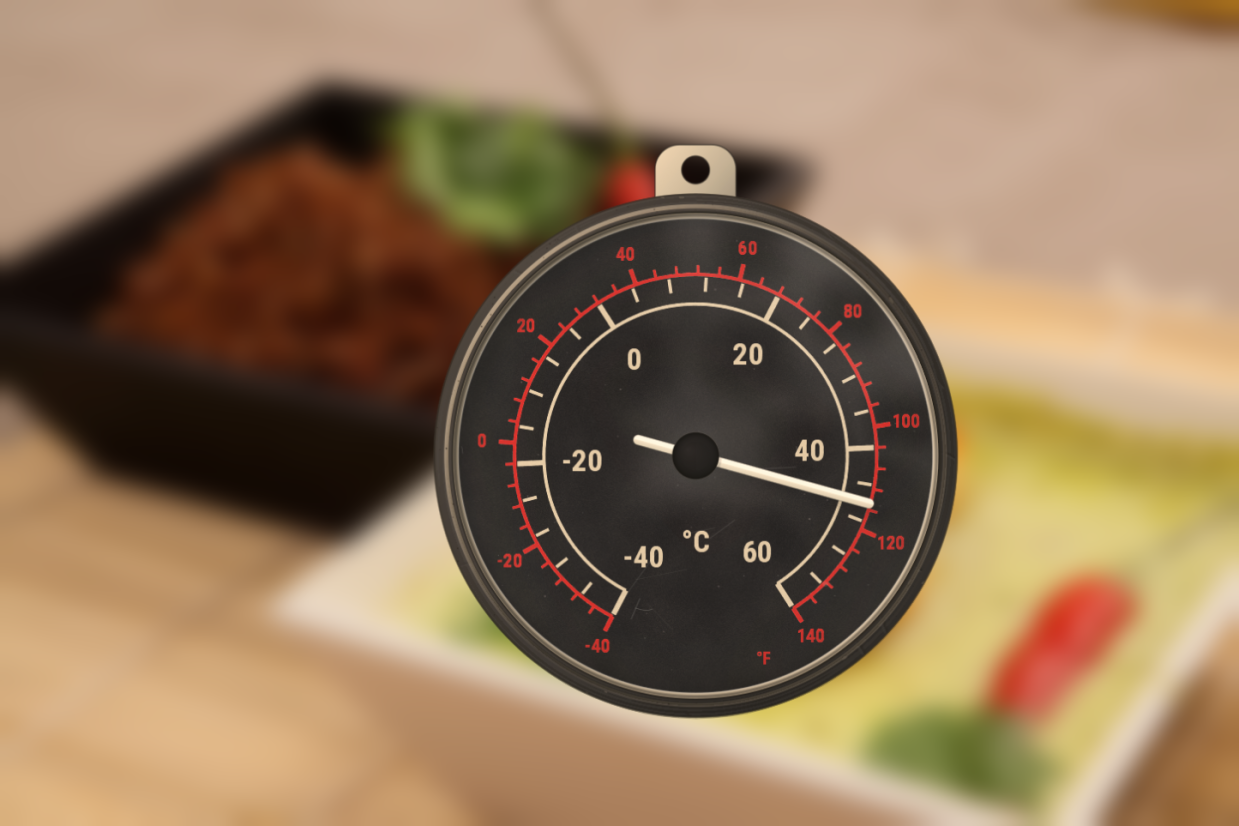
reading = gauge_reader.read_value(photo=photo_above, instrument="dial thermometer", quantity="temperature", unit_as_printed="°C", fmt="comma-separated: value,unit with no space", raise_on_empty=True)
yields 46,°C
